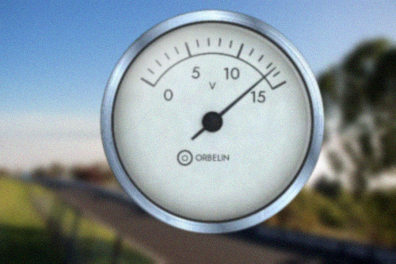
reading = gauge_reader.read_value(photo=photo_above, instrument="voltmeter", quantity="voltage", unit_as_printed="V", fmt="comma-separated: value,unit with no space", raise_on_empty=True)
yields 13.5,V
